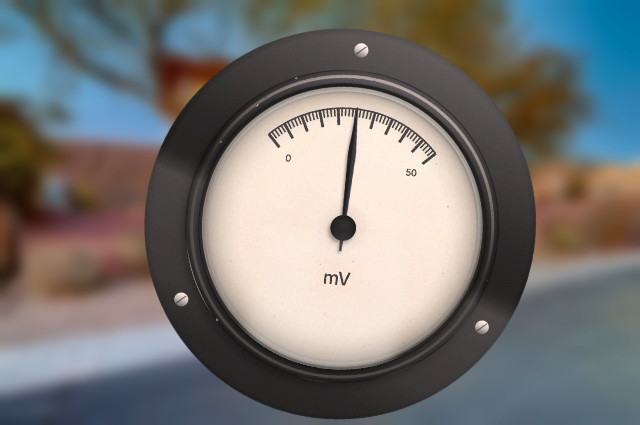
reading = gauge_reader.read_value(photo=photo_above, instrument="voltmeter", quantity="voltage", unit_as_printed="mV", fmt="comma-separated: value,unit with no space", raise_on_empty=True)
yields 25,mV
